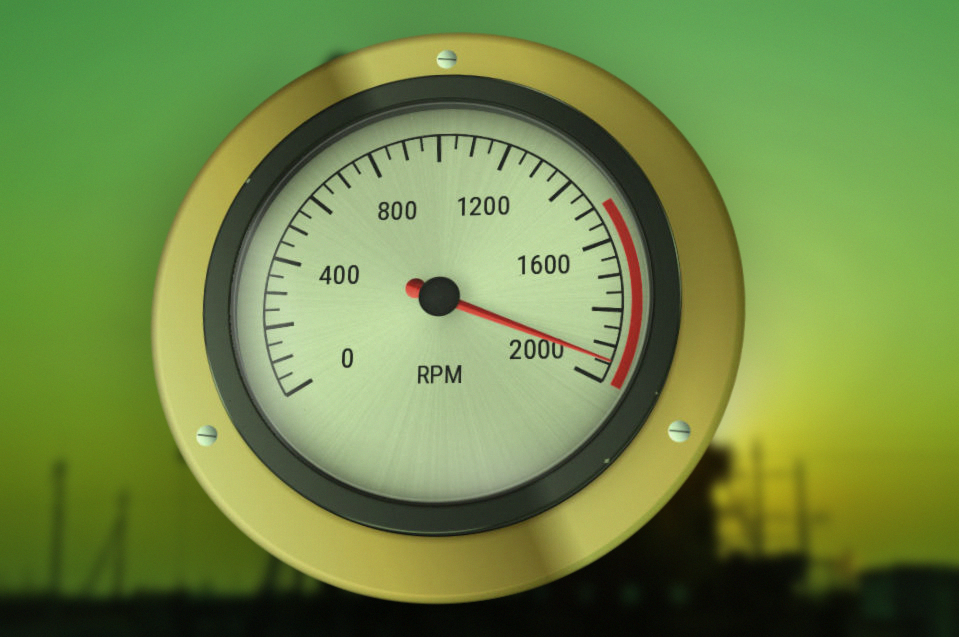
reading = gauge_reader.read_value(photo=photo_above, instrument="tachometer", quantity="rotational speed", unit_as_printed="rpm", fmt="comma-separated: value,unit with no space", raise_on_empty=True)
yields 1950,rpm
